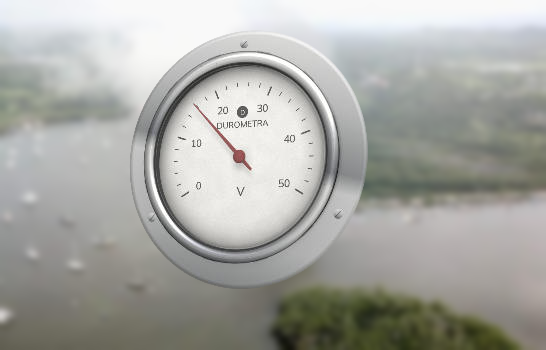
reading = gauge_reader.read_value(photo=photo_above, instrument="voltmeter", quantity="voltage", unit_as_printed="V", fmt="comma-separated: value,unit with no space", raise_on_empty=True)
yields 16,V
